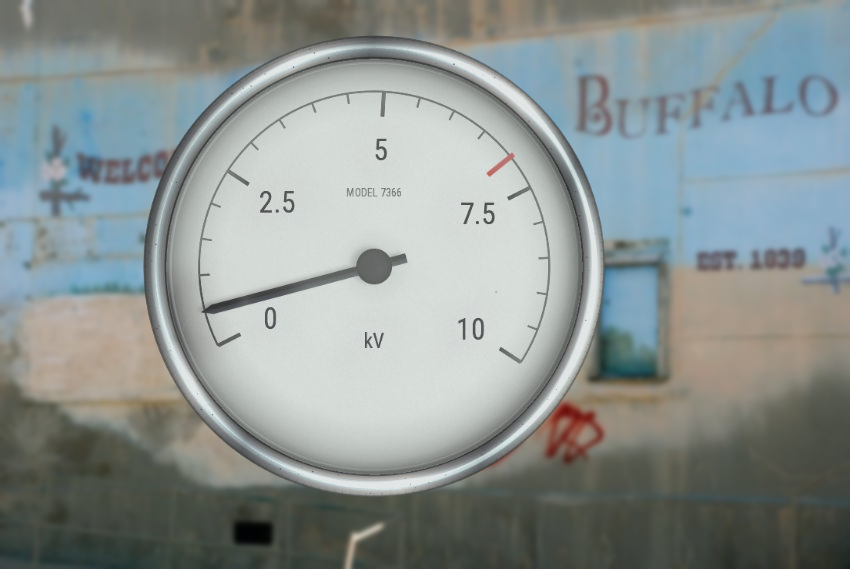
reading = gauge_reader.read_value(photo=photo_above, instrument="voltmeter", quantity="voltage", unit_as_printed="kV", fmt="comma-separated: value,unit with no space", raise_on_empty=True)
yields 0.5,kV
